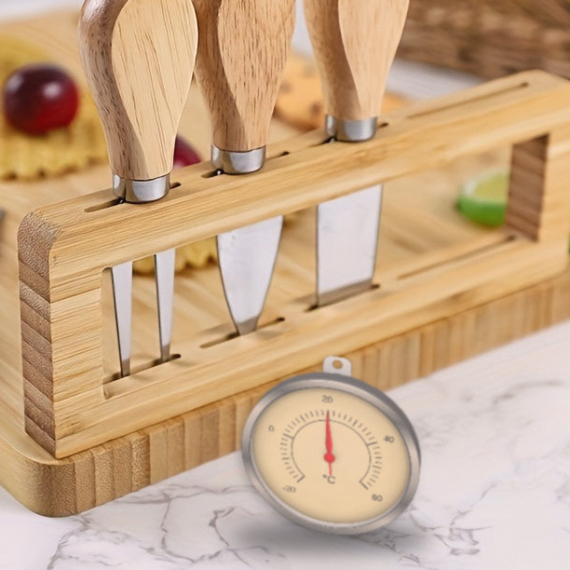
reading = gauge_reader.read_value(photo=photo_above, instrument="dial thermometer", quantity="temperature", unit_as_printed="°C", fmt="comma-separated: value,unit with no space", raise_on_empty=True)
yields 20,°C
